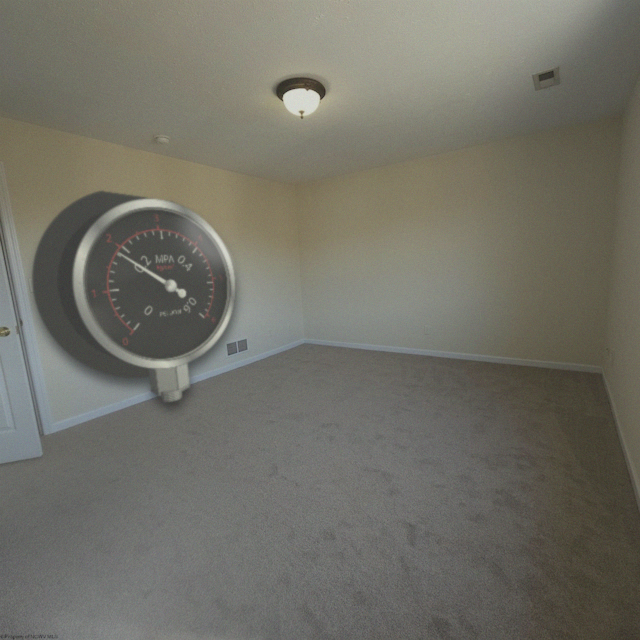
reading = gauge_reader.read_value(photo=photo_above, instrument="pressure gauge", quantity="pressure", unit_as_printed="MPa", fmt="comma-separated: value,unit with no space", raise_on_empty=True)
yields 0.18,MPa
